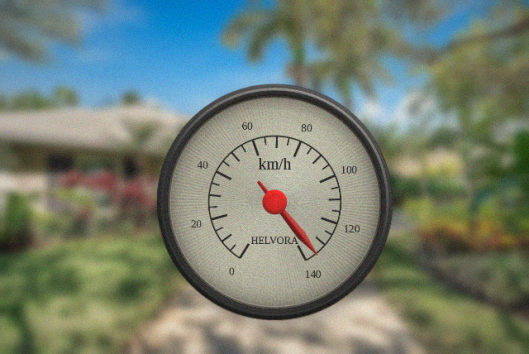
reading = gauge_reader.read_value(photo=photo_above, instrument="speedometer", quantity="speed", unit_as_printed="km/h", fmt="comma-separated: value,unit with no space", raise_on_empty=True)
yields 135,km/h
